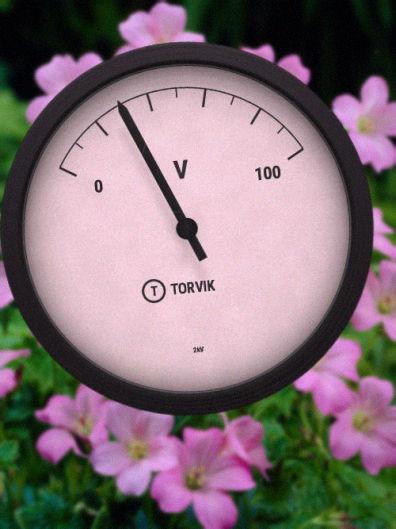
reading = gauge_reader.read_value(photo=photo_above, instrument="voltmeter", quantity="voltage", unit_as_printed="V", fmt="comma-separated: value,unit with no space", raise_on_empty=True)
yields 30,V
